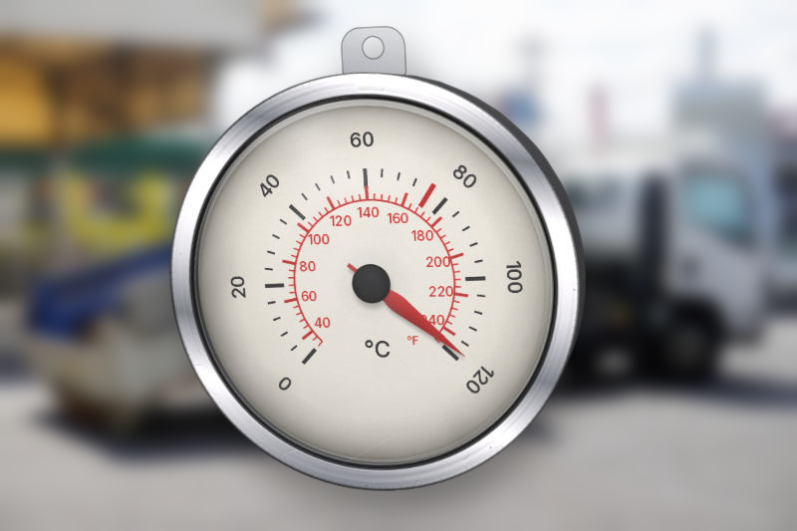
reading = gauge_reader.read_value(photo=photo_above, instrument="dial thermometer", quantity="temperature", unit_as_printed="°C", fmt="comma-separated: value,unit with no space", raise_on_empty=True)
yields 118,°C
